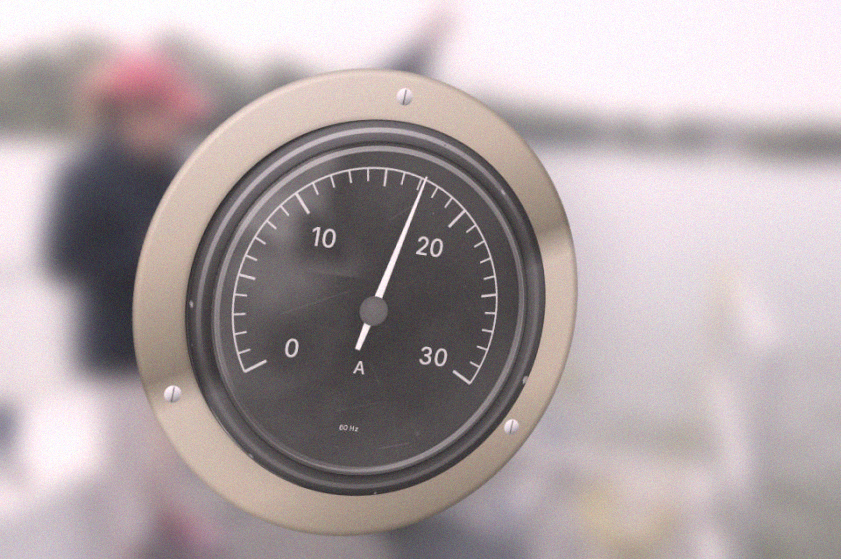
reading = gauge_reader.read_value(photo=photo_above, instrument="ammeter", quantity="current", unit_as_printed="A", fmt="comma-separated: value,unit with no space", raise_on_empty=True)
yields 17,A
